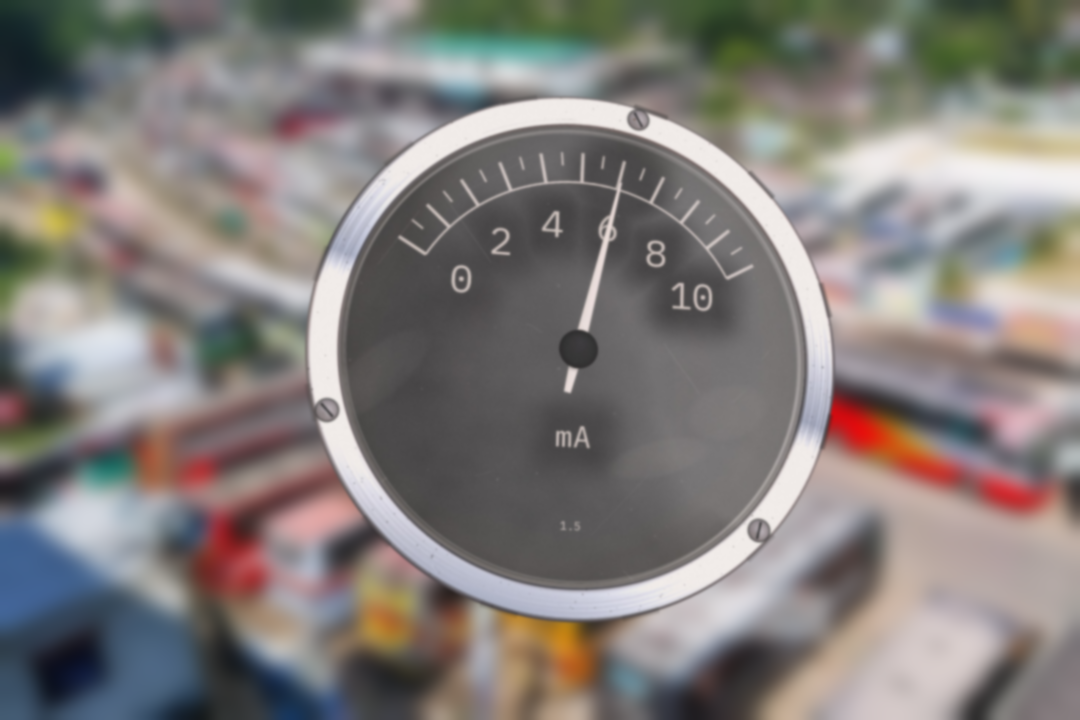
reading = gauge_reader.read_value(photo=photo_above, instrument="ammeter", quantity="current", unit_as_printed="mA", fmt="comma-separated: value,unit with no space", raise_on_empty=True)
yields 6,mA
